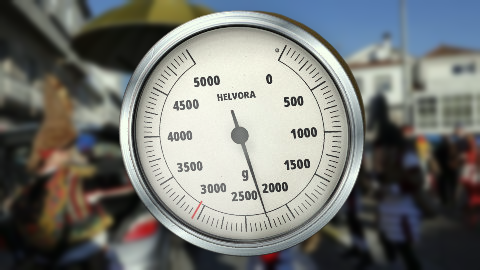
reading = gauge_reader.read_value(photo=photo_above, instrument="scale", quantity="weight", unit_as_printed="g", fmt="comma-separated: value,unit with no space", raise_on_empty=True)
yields 2250,g
